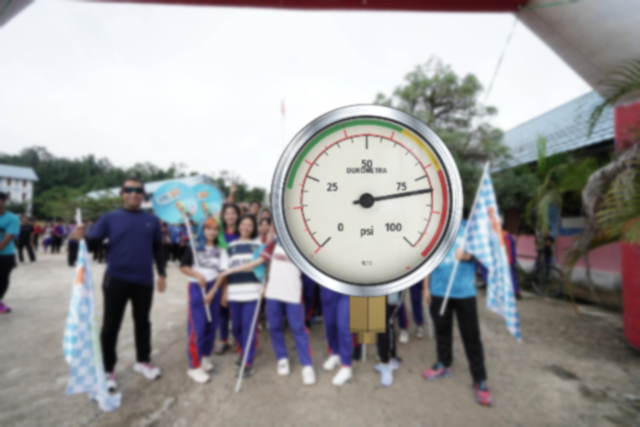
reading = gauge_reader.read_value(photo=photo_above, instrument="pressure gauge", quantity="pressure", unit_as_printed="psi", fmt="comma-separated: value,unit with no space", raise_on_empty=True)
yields 80,psi
